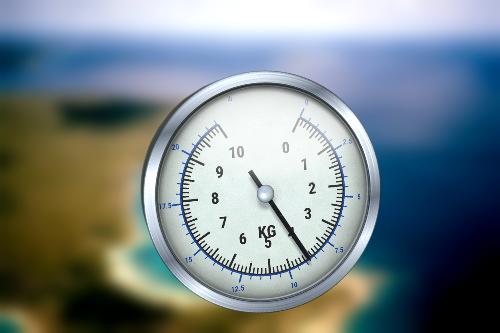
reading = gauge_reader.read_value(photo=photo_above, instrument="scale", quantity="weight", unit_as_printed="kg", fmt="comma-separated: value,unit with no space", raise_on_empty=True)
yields 4,kg
